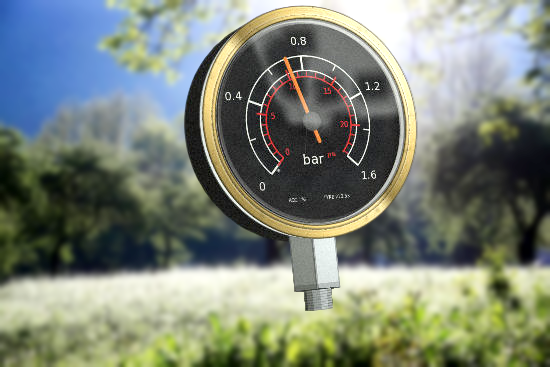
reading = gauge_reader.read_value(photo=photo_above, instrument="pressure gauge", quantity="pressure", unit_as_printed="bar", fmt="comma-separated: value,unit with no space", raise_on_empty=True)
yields 0.7,bar
